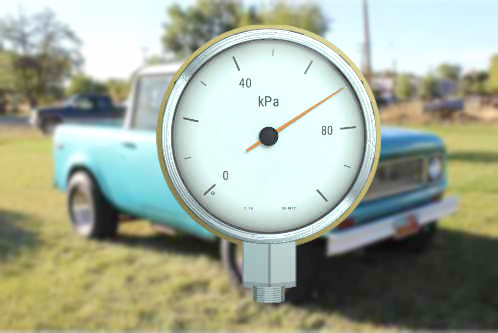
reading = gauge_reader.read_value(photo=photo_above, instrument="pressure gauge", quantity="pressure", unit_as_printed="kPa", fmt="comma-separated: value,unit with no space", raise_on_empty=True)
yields 70,kPa
